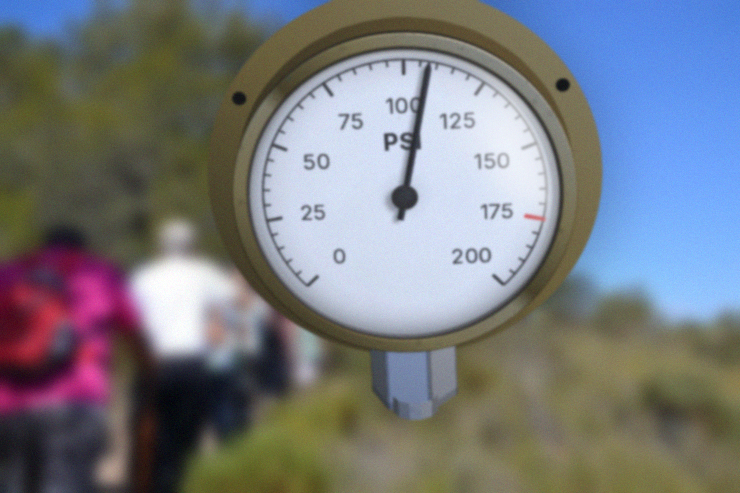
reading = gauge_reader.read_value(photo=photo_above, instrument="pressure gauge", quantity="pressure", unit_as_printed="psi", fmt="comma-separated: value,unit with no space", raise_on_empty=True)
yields 107.5,psi
